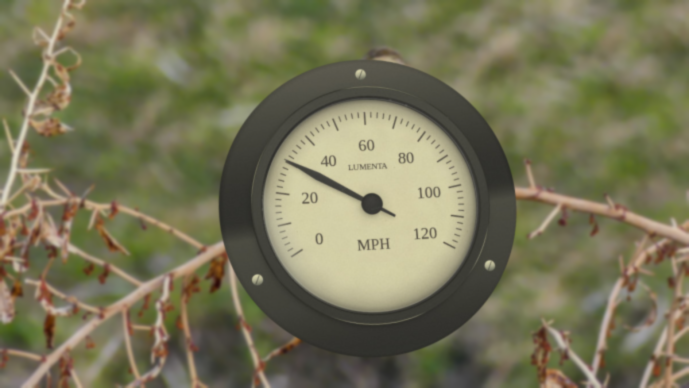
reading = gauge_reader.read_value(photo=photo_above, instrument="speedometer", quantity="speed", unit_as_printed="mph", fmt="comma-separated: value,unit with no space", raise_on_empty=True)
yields 30,mph
